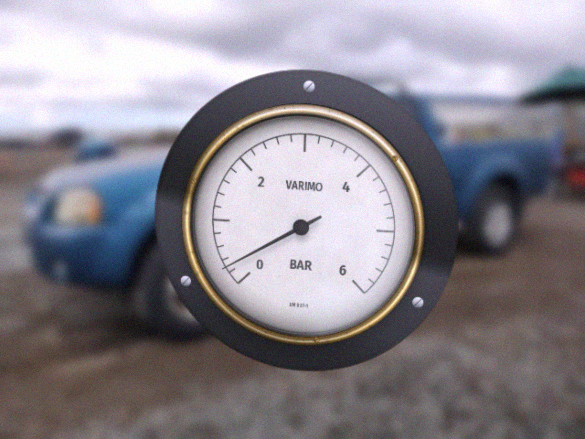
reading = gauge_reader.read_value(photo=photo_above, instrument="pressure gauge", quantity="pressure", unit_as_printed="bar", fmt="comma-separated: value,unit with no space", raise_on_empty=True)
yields 0.3,bar
